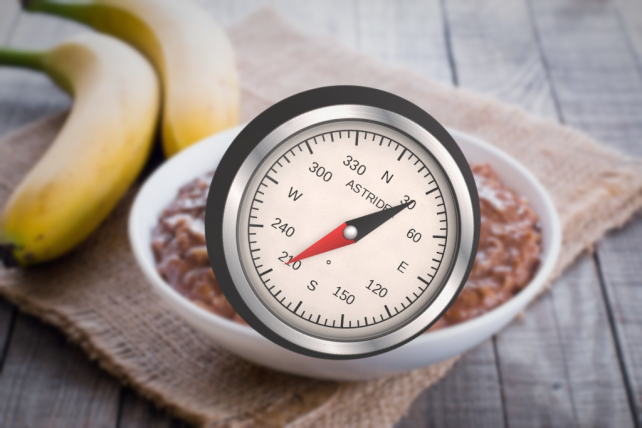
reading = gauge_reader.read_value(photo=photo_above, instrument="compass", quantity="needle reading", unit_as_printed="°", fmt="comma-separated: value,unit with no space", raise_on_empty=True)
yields 210,°
